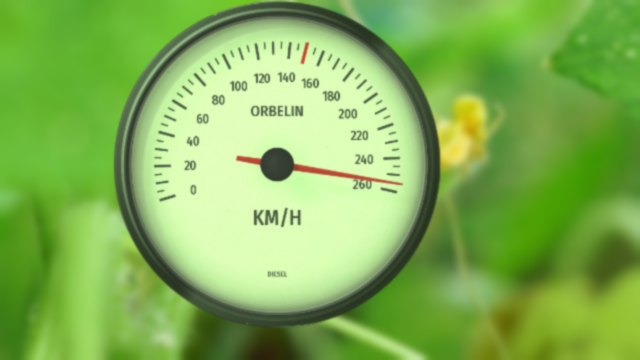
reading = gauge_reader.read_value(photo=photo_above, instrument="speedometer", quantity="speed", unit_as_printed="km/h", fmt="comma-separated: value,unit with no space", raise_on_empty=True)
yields 255,km/h
